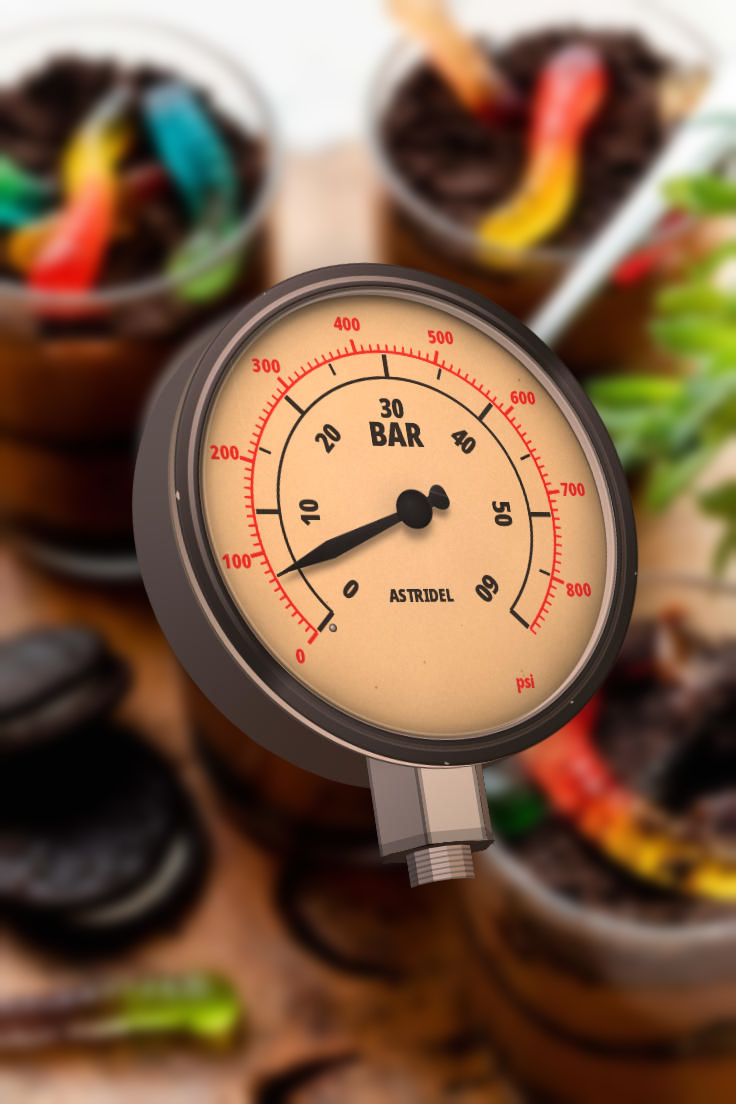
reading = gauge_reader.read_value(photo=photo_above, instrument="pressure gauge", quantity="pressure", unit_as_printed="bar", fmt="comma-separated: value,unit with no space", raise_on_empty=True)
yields 5,bar
